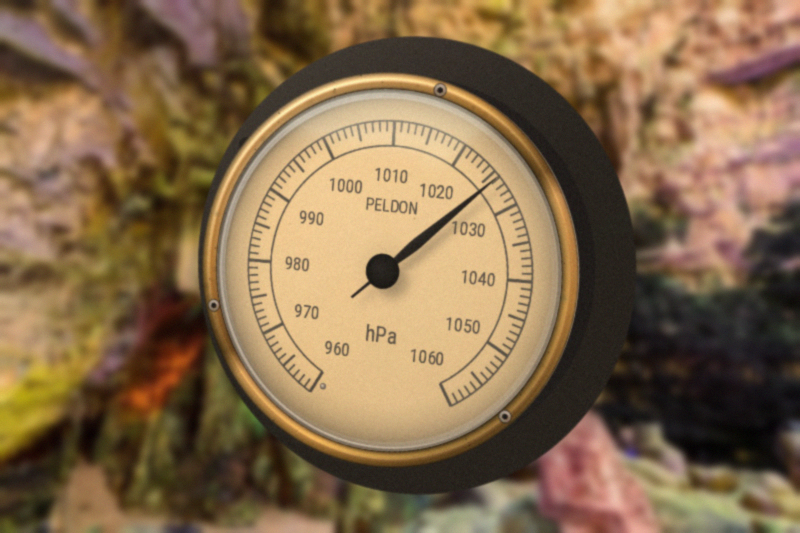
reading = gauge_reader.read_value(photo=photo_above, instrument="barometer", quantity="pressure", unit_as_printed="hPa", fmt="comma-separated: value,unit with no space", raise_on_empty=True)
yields 1026,hPa
